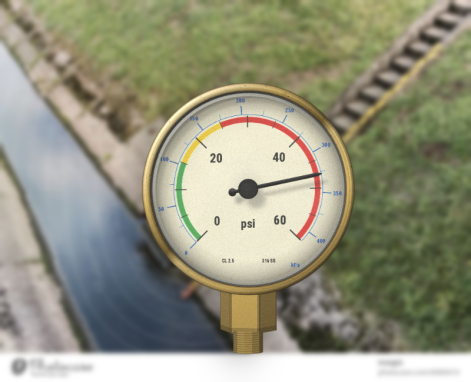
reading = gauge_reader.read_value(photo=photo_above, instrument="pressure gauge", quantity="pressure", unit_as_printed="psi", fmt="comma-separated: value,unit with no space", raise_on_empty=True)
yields 47.5,psi
